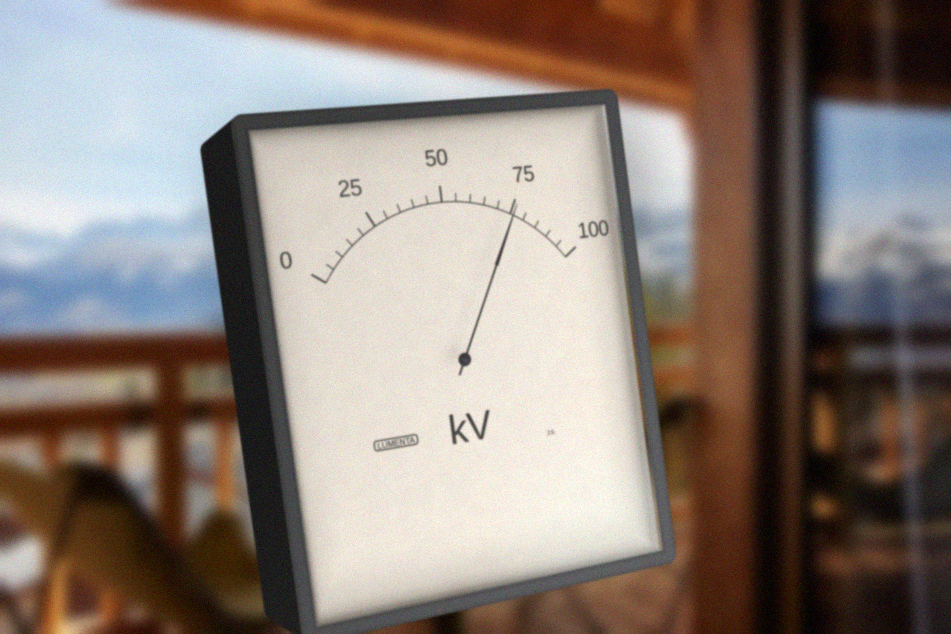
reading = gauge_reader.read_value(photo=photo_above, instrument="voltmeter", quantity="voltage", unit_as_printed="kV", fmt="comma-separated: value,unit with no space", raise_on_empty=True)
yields 75,kV
